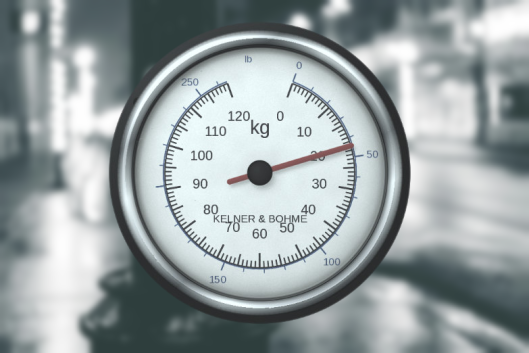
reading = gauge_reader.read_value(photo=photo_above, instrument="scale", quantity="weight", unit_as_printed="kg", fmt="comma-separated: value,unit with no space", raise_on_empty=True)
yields 20,kg
